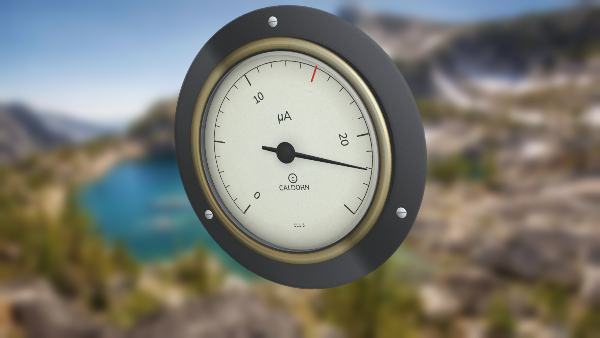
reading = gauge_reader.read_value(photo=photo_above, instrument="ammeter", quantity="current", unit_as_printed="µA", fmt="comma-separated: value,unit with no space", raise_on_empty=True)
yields 22,µA
